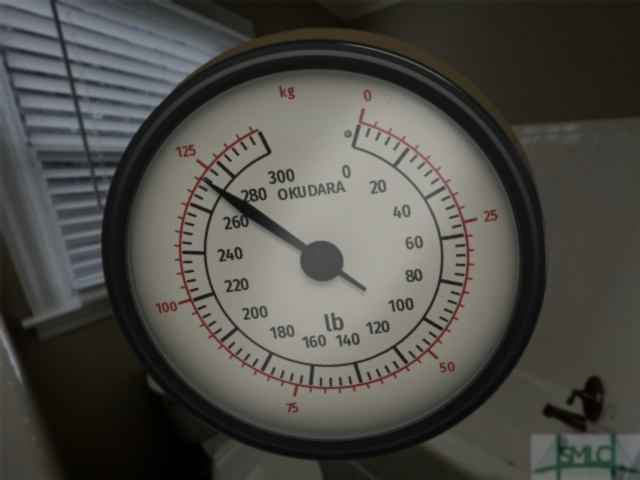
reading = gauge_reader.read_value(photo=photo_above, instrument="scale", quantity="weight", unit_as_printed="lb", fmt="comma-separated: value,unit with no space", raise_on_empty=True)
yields 272,lb
